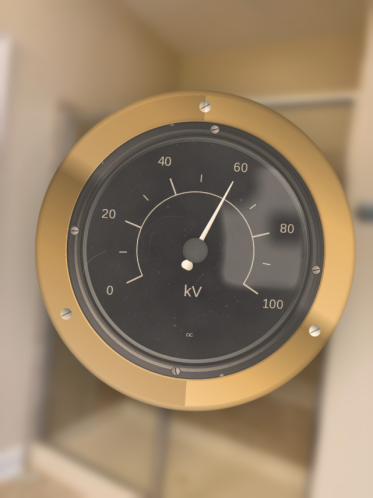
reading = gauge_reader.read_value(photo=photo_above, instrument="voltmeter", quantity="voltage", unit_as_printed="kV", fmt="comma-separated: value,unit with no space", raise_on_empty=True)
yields 60,kV
